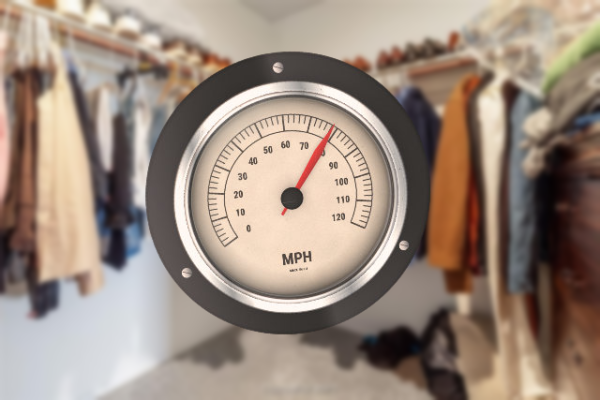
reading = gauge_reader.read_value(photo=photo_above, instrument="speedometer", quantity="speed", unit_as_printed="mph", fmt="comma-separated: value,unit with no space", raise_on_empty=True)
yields 78,mph
